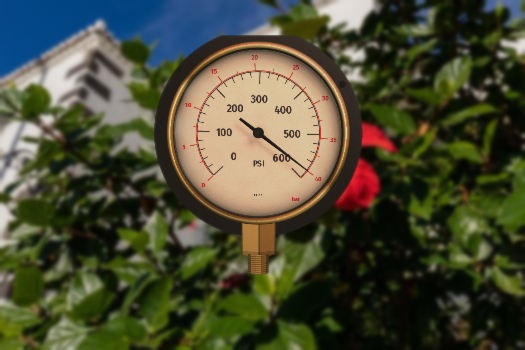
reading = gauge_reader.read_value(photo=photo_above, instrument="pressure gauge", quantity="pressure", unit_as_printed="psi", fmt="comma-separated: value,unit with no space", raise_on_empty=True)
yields 580,psi
